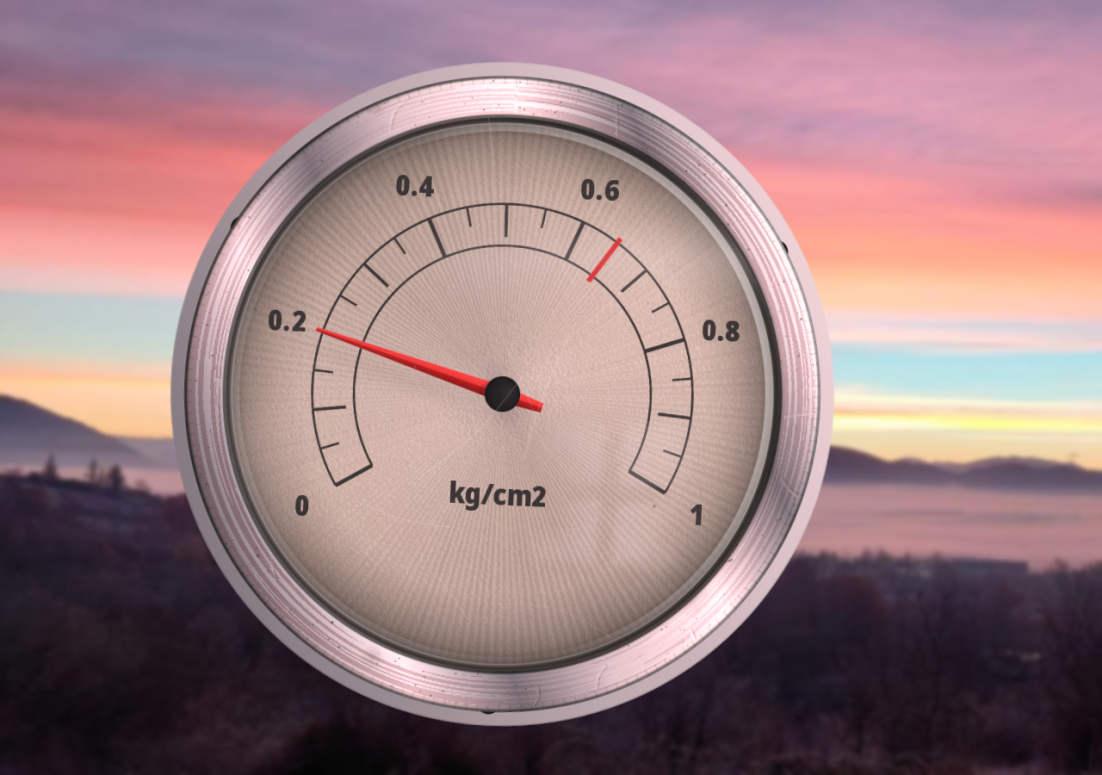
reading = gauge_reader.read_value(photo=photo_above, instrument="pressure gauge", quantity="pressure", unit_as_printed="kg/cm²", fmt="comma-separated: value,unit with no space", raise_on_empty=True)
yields 0.2,kg/cm²
